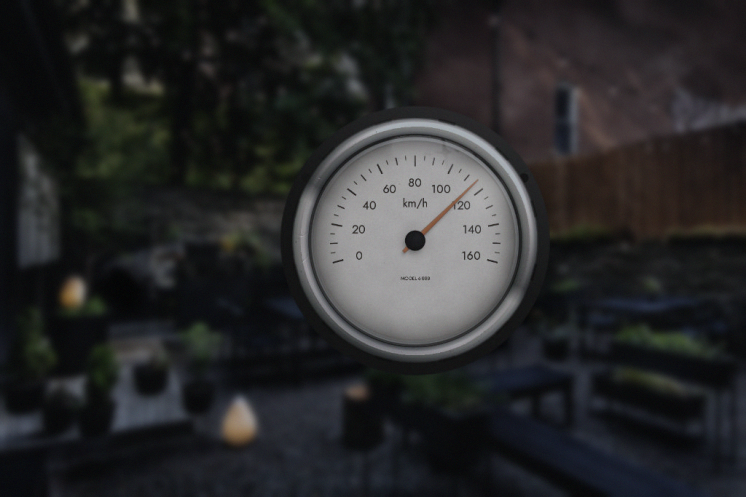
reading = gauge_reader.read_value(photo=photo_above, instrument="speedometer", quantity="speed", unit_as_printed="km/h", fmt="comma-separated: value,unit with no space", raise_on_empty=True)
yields 115,km/h
